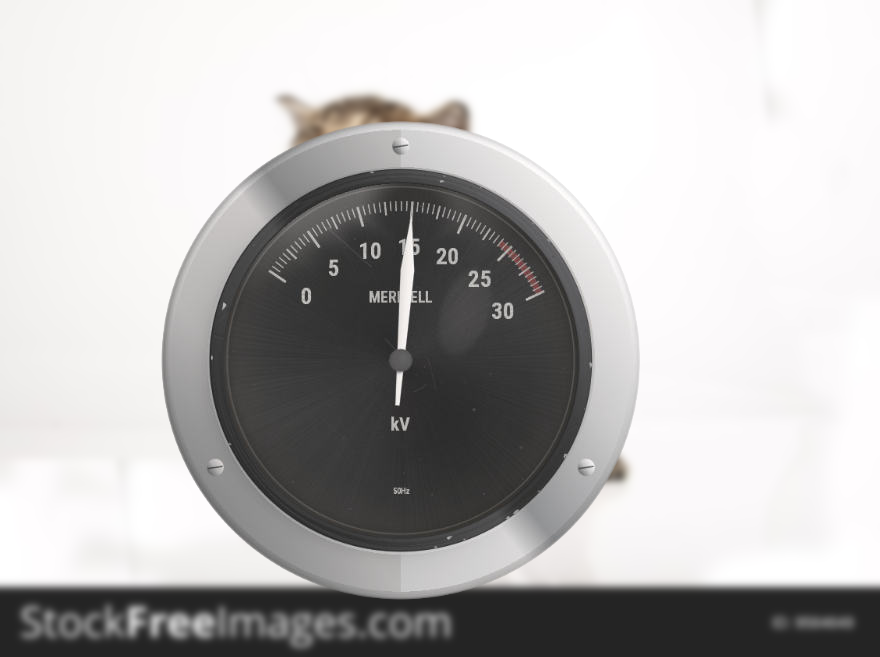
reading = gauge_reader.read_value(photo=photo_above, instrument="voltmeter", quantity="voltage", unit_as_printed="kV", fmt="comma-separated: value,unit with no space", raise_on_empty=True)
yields 15,kV
